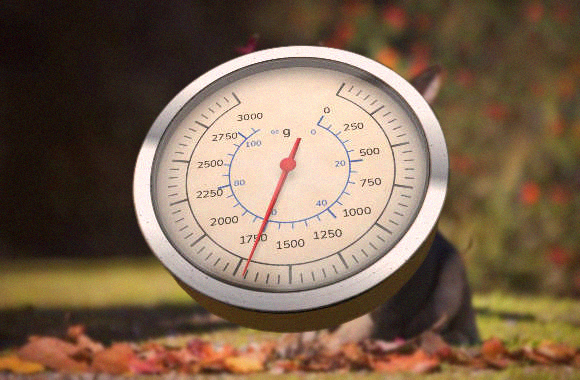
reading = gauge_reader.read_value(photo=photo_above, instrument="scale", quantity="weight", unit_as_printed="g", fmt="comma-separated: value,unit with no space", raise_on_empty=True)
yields 1700,g
